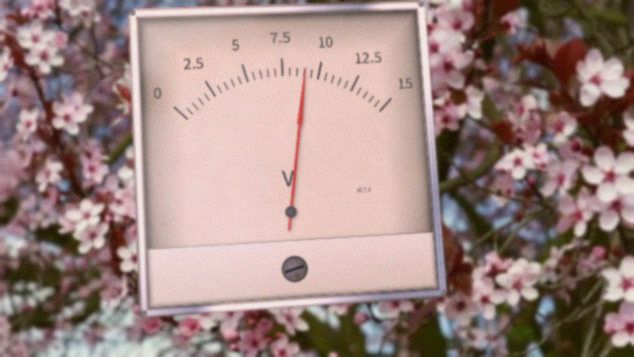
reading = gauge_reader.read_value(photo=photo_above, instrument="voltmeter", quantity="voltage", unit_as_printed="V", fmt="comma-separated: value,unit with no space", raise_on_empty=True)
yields 9,V
